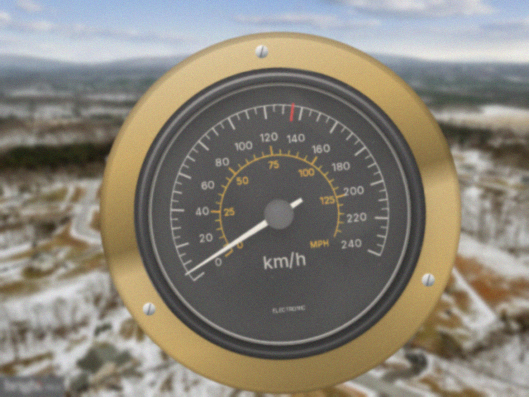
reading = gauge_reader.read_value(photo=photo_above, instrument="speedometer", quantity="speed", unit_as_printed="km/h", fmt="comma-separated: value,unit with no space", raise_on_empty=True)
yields 5,km/h
